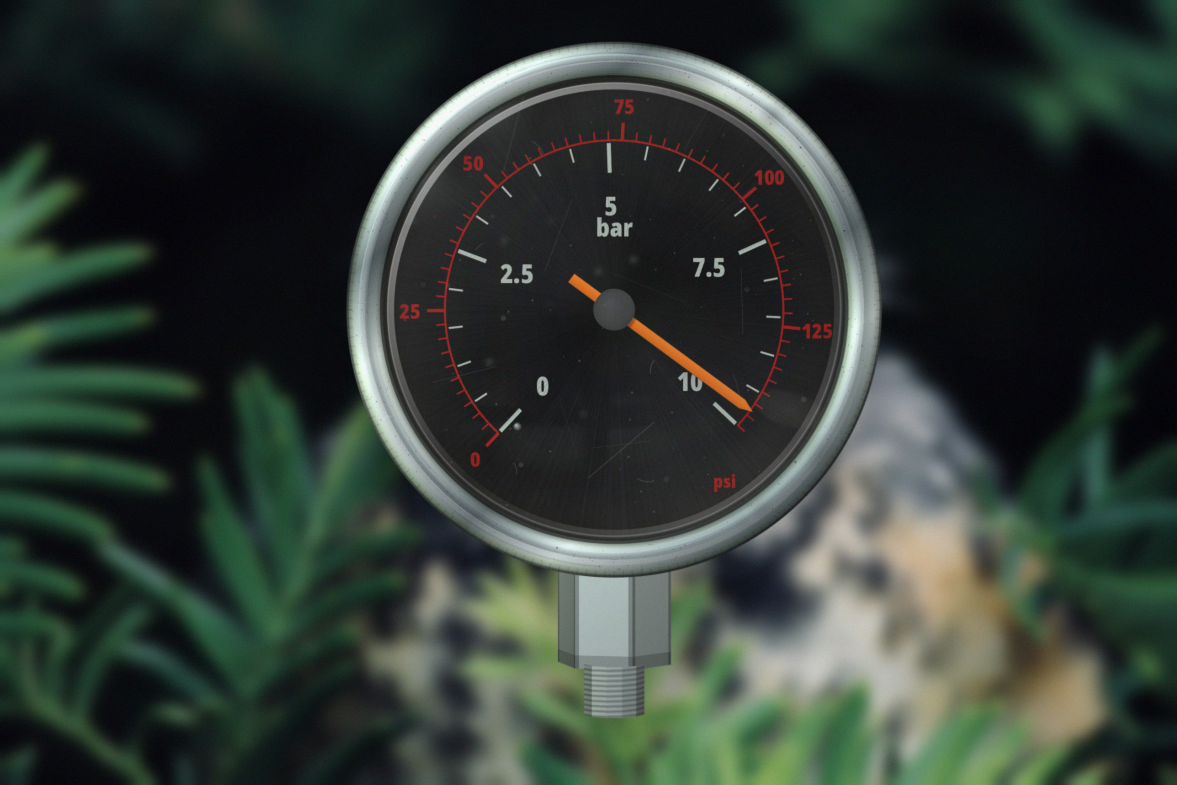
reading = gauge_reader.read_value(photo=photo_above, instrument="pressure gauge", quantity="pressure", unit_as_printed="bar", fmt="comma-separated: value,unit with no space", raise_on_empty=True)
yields 9.75,bar
